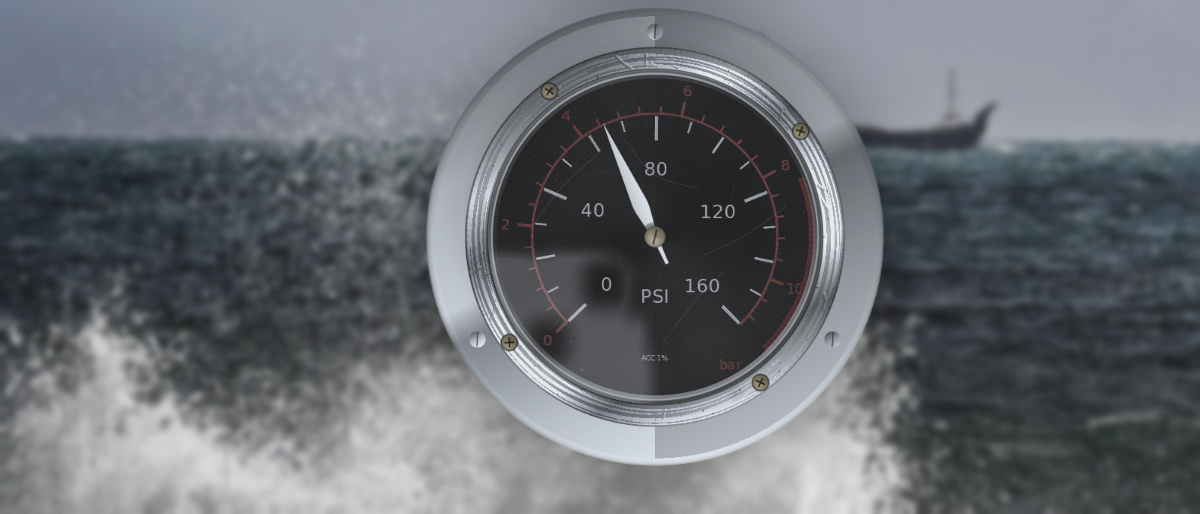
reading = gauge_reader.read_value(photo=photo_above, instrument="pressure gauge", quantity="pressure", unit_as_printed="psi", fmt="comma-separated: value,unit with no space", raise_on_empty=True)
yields 65,psi
